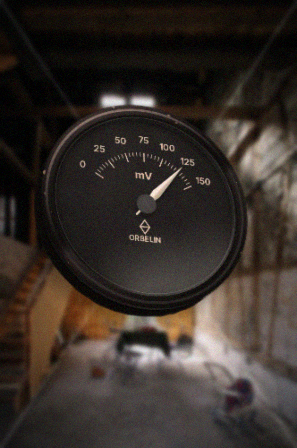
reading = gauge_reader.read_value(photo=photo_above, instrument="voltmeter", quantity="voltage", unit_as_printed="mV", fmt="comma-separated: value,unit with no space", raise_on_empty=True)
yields 125,mV
